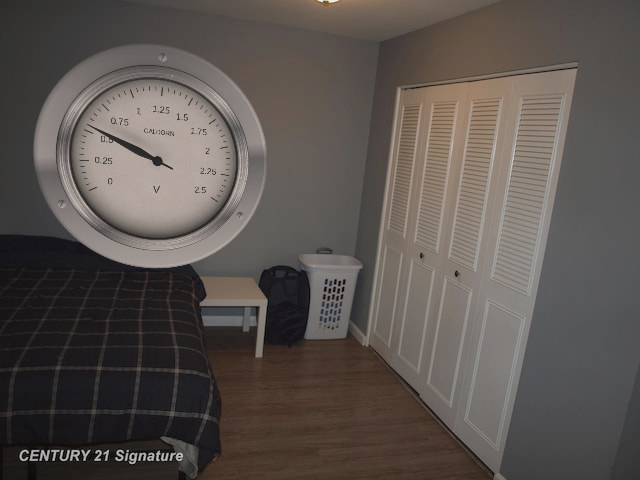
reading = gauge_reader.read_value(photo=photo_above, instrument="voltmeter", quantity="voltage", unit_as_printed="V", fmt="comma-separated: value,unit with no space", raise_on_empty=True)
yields 0.55,V
